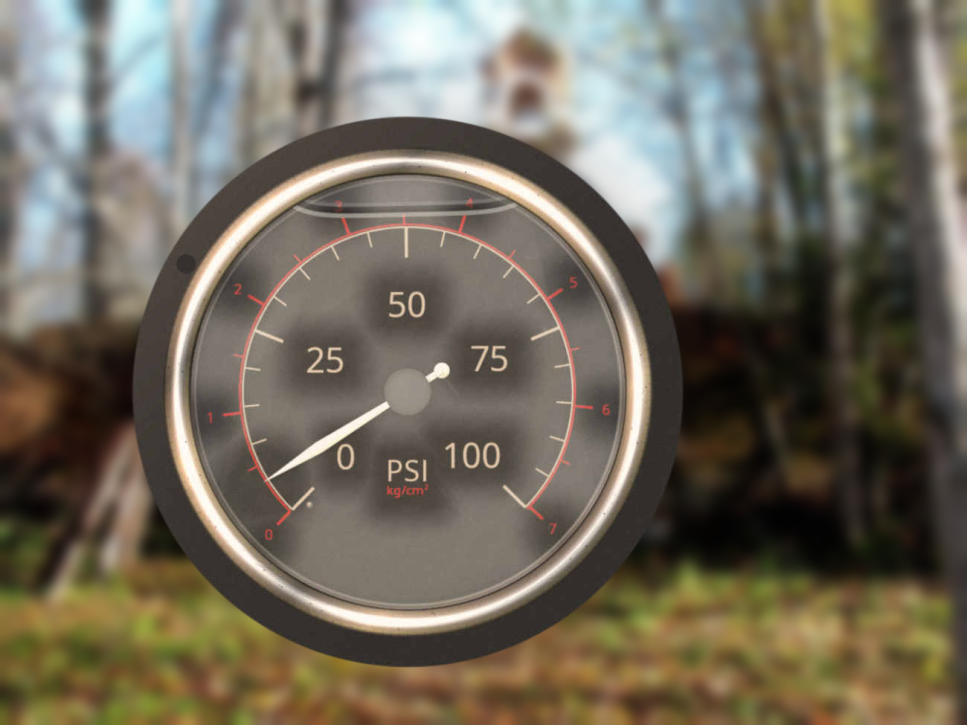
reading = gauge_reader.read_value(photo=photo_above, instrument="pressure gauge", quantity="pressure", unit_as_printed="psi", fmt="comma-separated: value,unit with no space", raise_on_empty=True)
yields 5,psi
